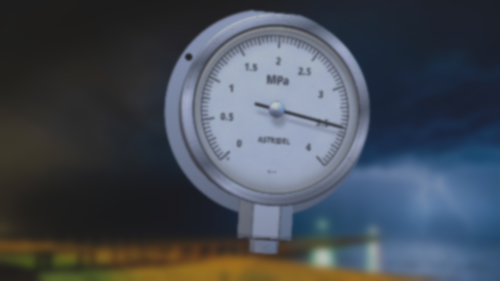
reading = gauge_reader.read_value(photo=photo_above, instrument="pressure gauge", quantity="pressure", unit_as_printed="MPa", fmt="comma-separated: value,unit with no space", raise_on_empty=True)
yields 3.5,MPa
